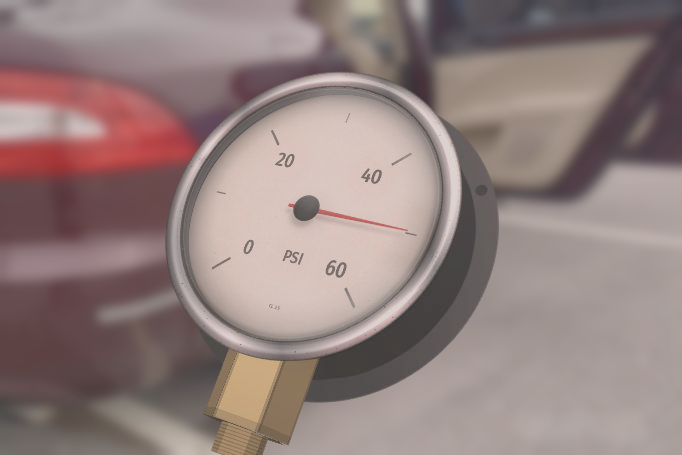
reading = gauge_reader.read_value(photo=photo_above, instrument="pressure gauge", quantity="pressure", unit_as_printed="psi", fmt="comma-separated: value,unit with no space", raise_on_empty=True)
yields 50,psi
